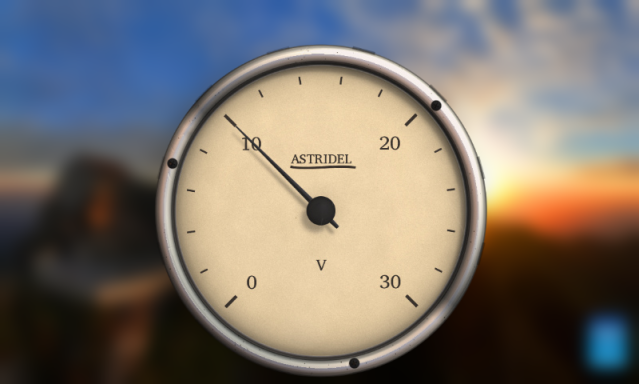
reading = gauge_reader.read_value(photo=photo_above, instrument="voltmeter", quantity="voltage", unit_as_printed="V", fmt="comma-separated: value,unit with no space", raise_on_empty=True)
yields 10,V
